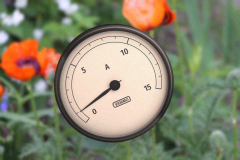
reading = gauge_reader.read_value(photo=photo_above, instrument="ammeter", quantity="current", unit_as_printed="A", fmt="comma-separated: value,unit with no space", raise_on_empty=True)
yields 1,A
